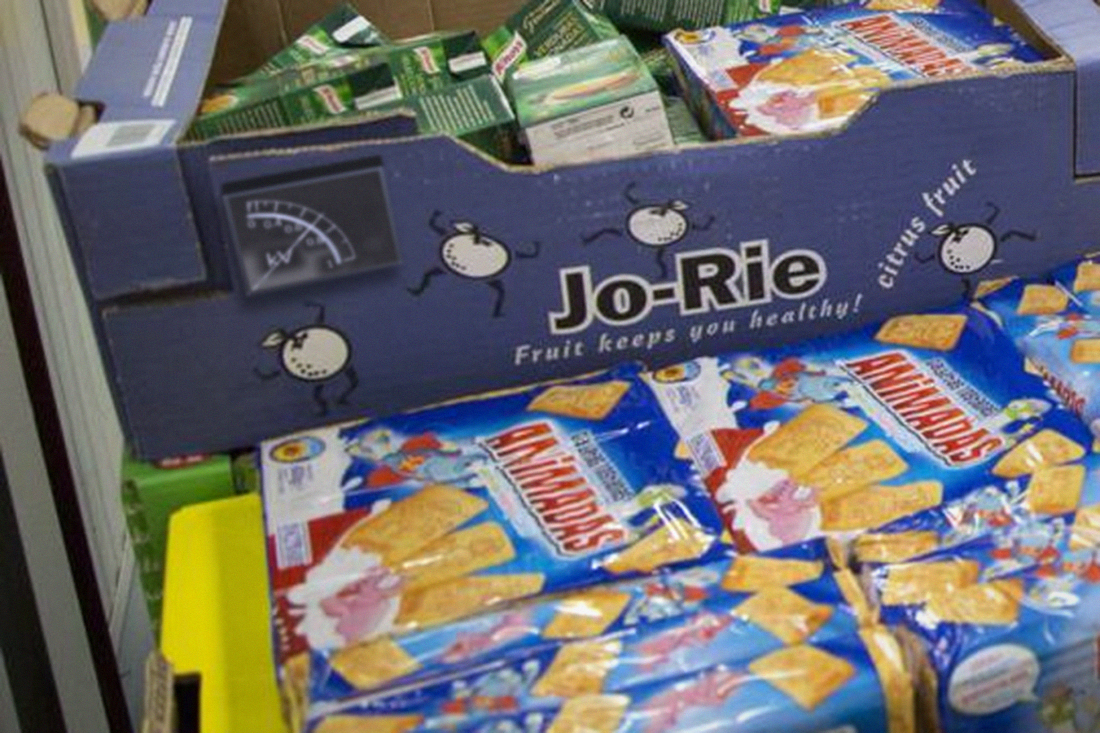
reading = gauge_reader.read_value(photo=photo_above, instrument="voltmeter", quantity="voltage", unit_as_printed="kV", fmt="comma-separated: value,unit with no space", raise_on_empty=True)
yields 0.7,kV
